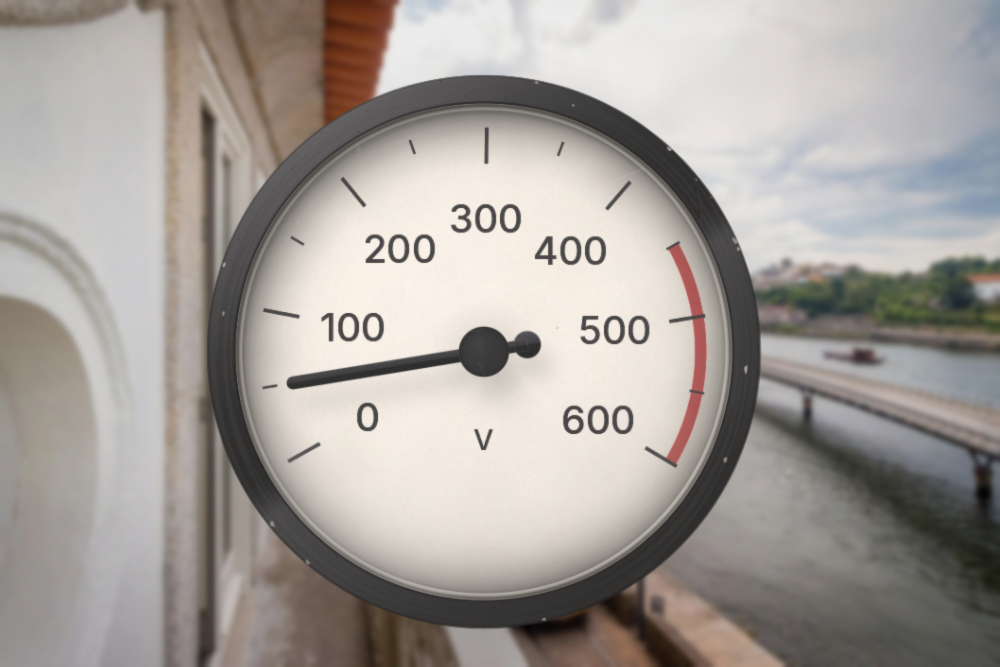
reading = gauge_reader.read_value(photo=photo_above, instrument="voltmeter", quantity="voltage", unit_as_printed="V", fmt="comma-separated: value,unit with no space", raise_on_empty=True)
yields 50,V
